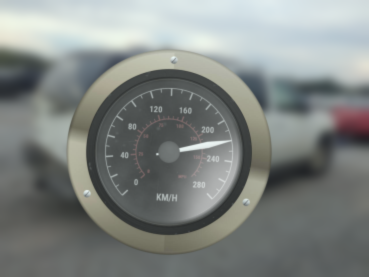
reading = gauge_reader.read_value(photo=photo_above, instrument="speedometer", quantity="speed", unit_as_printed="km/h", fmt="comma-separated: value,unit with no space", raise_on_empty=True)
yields 220,km/h
